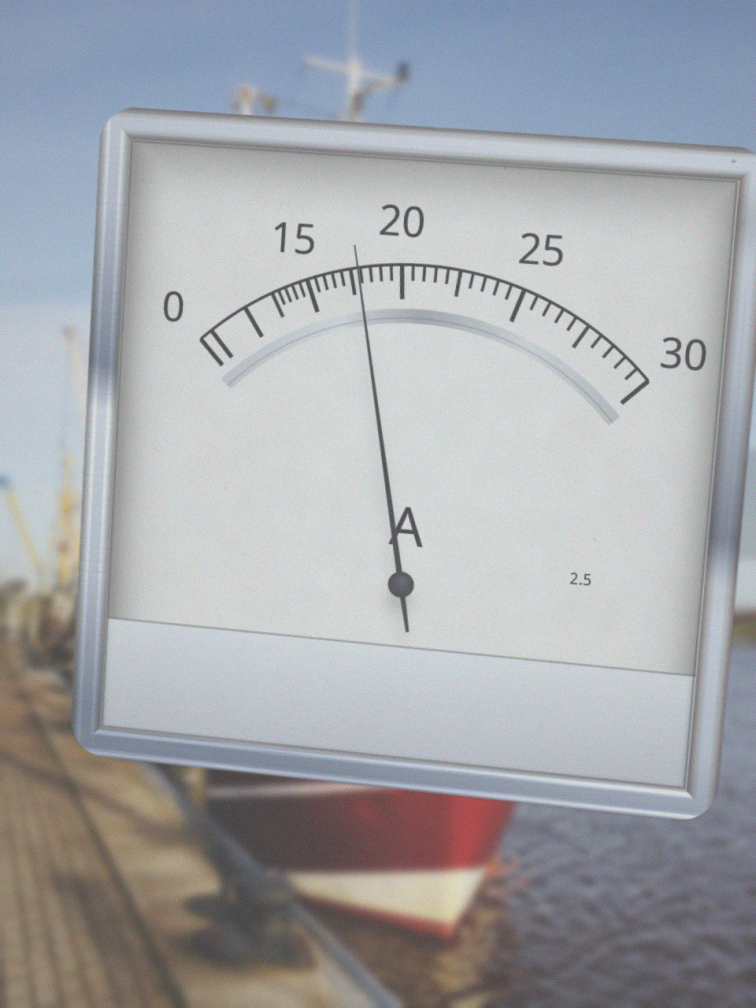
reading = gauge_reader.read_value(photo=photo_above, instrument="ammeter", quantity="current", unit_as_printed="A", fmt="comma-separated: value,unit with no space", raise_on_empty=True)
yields 18,A
